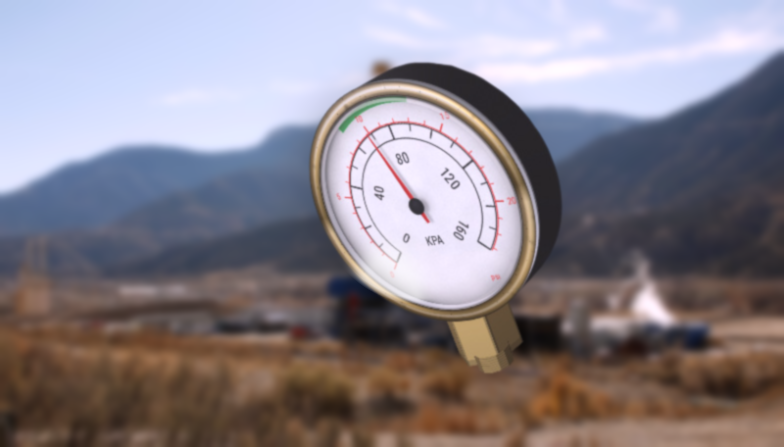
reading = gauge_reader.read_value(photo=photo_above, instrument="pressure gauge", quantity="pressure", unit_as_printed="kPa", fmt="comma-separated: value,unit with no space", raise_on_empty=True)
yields 70,kPa
